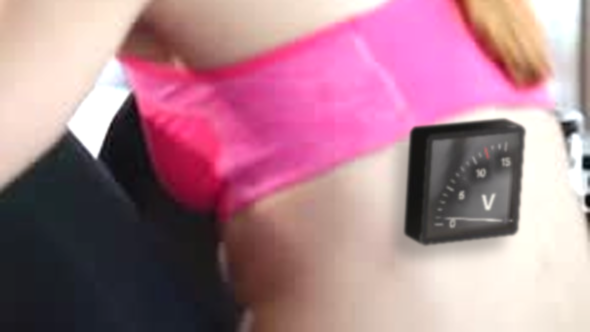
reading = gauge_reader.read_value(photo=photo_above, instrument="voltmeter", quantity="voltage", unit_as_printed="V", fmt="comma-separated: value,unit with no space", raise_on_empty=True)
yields 1,V
